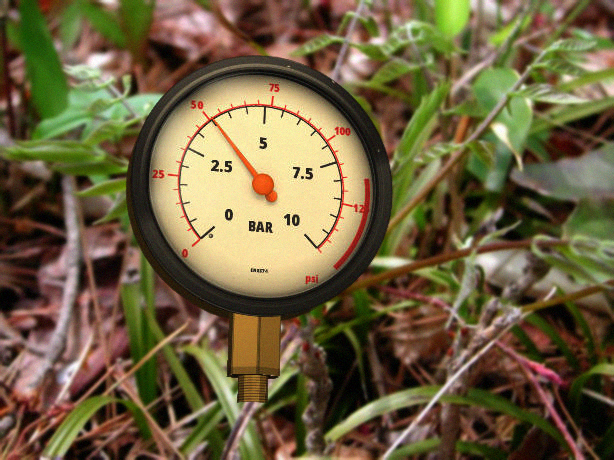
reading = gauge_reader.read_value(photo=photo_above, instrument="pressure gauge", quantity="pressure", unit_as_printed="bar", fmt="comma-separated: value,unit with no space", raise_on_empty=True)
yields 3.5,bar
